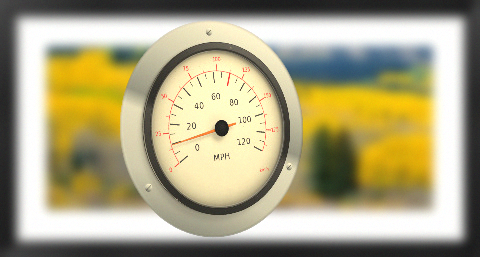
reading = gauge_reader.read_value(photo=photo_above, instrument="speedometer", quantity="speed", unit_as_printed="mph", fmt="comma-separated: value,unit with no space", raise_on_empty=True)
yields 10,mph
